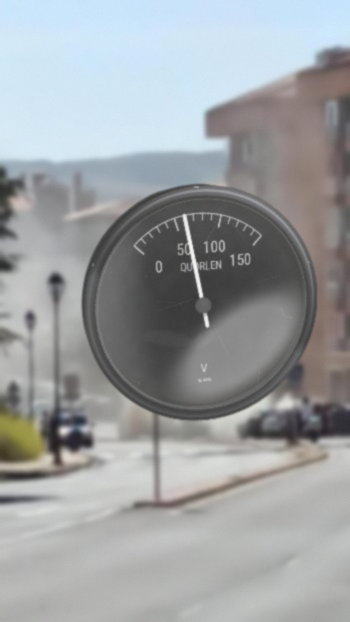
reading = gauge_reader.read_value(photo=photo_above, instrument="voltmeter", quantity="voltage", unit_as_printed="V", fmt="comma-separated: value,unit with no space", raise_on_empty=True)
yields 60,V
